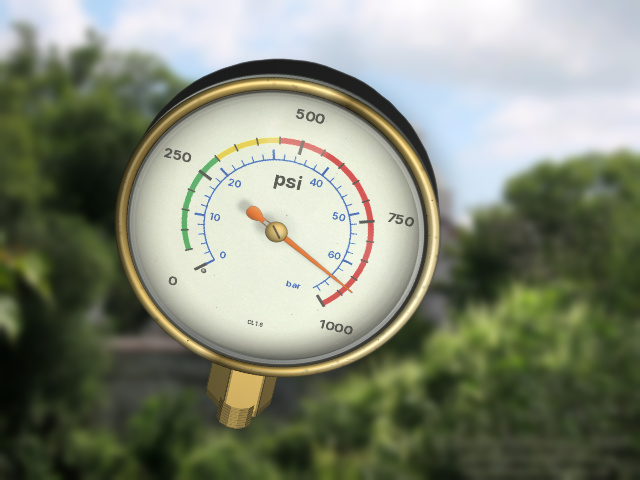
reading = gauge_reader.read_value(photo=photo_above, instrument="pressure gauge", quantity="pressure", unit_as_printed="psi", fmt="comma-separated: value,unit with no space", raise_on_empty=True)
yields 925,psi
